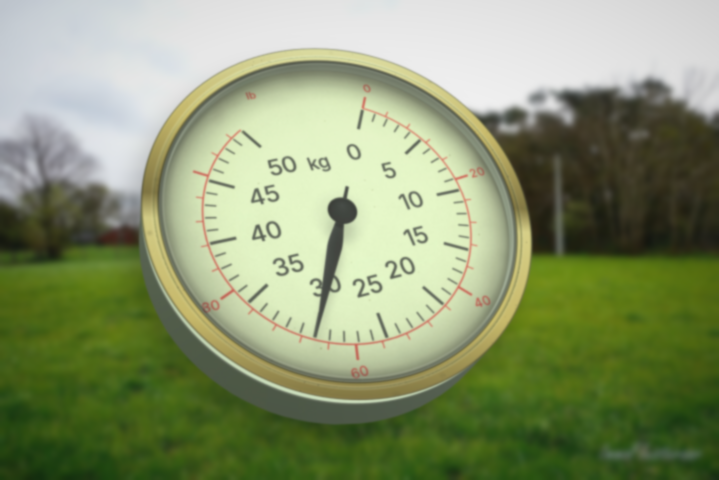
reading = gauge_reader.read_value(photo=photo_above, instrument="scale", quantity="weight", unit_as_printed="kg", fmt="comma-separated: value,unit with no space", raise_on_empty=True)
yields 30,kg
